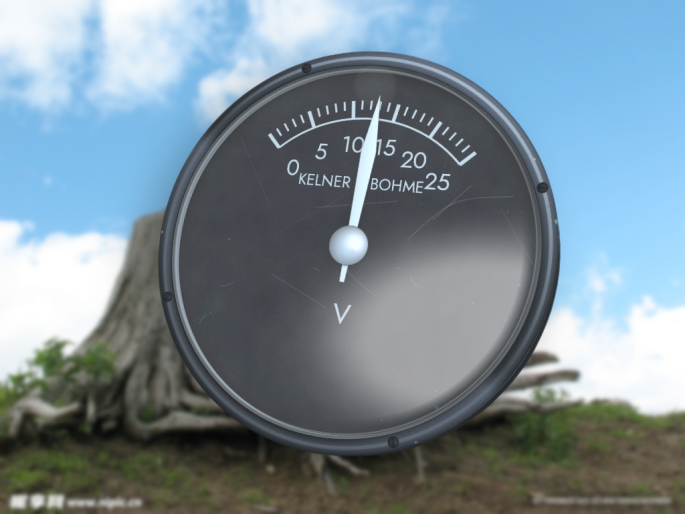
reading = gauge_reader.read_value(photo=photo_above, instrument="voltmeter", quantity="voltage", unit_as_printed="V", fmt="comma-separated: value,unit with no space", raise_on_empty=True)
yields 13,V
